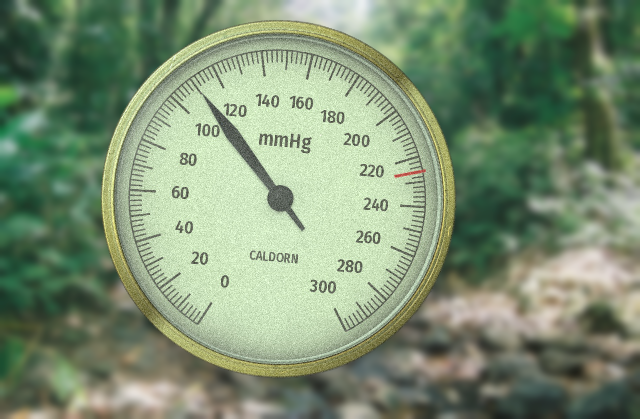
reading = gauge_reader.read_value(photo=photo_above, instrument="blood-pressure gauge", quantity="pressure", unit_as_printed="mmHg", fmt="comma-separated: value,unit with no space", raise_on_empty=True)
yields 110,mmHg
